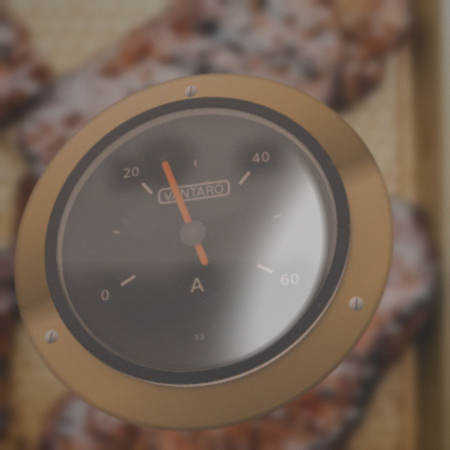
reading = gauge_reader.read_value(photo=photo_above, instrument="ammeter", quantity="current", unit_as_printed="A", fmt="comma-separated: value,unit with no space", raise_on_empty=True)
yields 25,A
